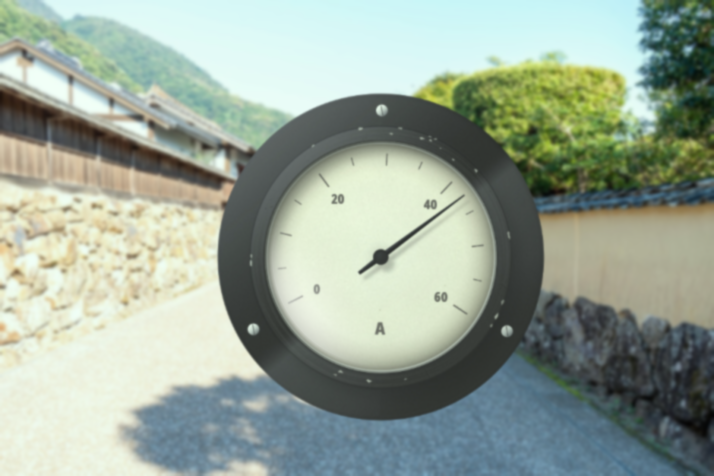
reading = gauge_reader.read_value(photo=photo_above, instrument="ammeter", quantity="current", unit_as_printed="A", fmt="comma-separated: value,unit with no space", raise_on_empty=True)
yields 42.5,A
